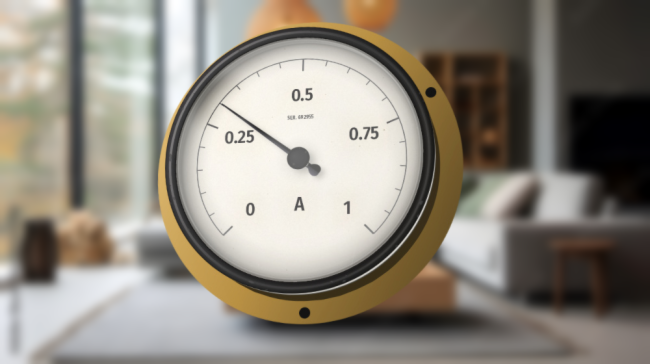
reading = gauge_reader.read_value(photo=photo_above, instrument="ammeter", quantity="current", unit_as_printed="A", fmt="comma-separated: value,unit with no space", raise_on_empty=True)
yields 0.3,A
